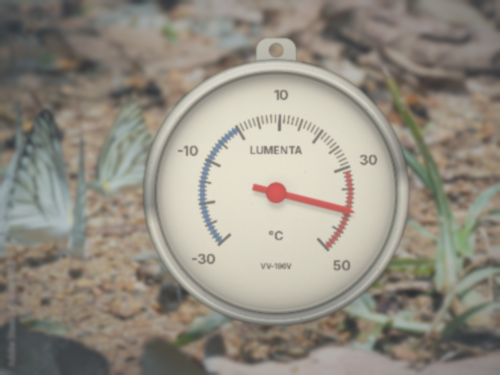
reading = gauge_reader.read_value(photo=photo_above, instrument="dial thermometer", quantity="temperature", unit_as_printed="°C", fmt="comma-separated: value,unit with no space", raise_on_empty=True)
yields 40,°C
